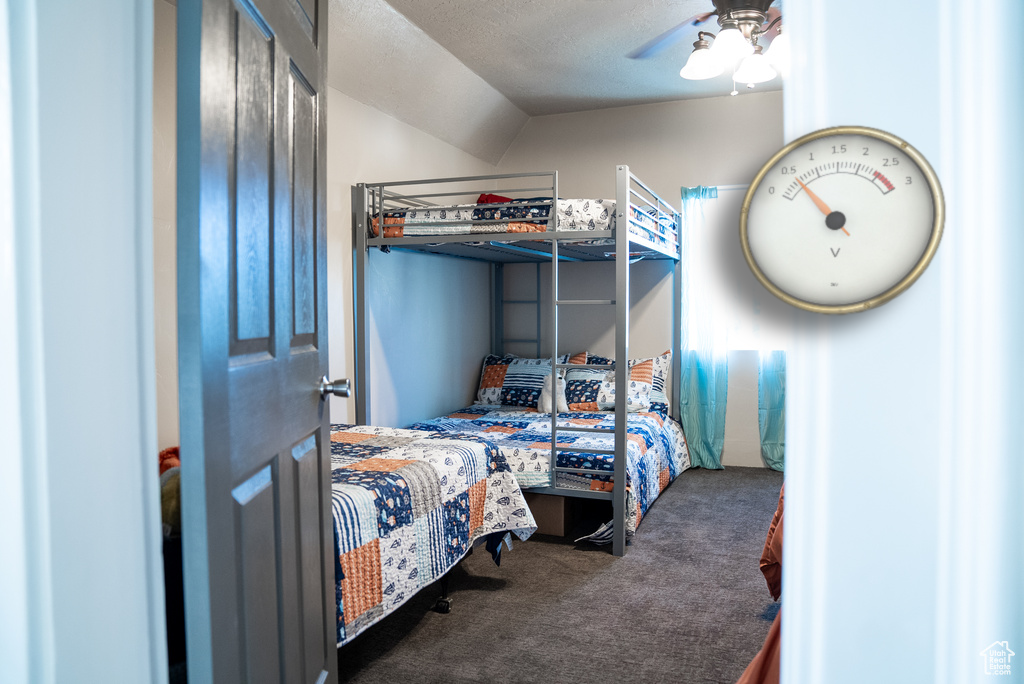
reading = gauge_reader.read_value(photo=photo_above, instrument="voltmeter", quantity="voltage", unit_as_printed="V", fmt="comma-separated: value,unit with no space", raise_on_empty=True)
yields 0.5,V
